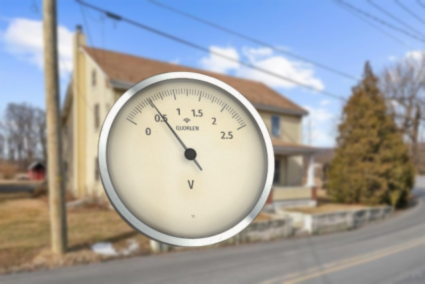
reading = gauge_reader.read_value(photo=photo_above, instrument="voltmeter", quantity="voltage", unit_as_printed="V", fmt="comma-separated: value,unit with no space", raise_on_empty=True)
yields 0.5,V
